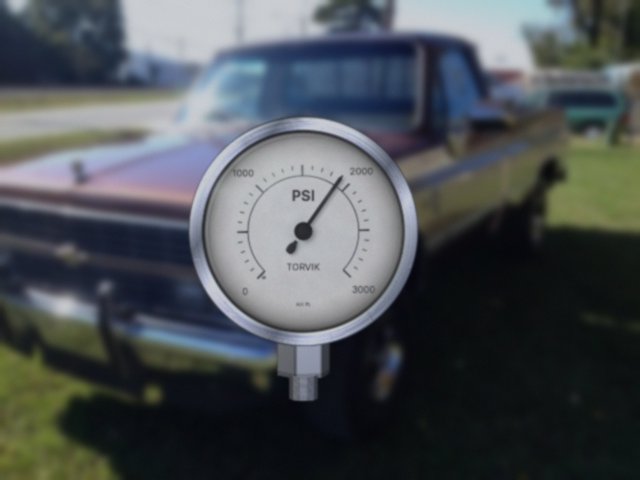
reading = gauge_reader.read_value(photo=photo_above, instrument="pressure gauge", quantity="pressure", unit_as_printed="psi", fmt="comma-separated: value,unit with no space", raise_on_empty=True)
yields 1900,psi
